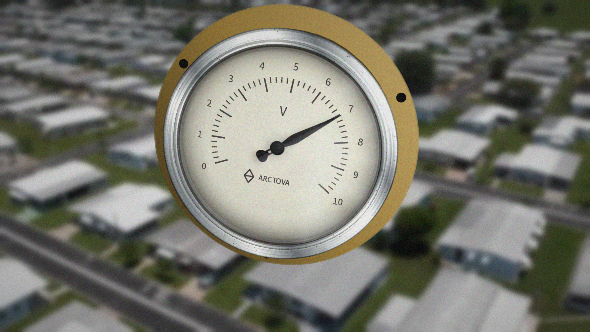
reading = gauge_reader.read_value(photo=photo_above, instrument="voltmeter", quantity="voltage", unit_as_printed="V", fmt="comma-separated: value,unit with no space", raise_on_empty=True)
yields 7,V
